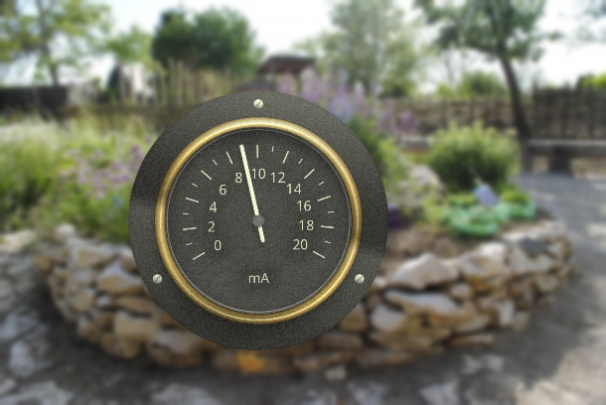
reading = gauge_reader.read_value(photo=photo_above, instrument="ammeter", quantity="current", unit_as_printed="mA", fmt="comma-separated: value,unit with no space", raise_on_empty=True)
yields 9,mA
